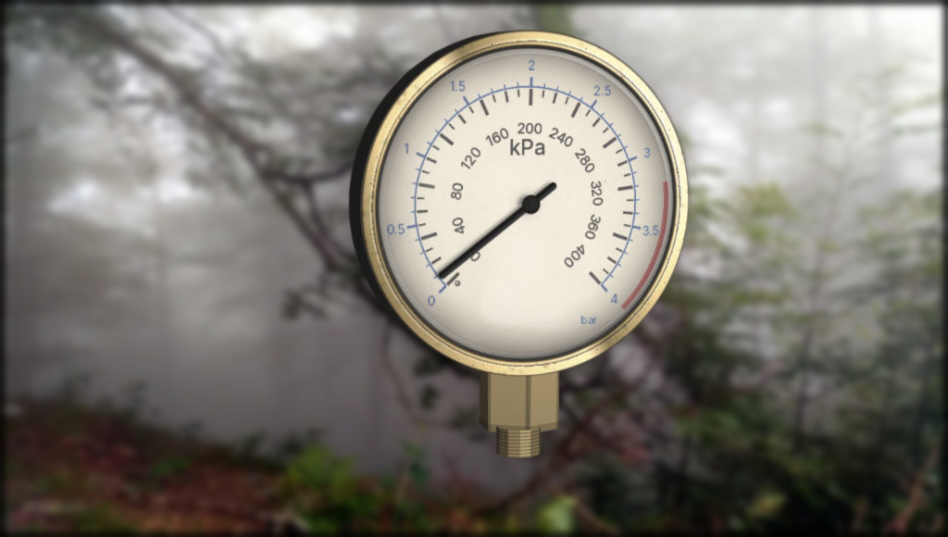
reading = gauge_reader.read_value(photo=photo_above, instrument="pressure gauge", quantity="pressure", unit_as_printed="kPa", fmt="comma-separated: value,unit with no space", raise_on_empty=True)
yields 10,kPa
